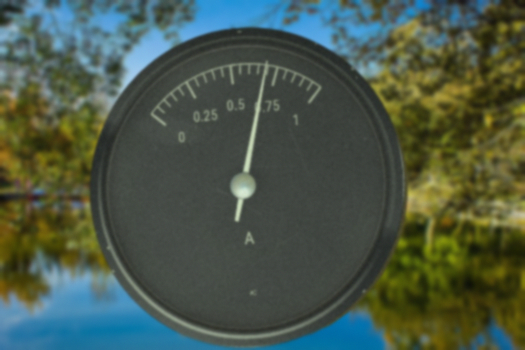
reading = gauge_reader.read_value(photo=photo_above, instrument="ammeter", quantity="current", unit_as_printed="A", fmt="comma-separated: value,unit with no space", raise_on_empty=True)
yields 0.7,A
